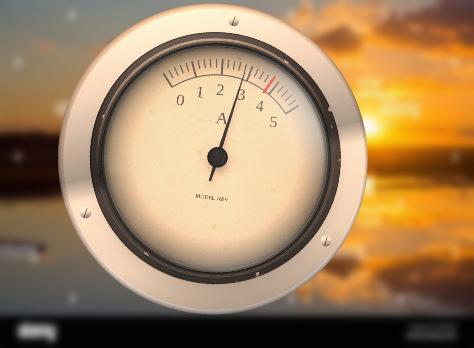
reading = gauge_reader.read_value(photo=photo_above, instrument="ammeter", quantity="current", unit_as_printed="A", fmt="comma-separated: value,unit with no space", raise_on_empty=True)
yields 2.8,A
